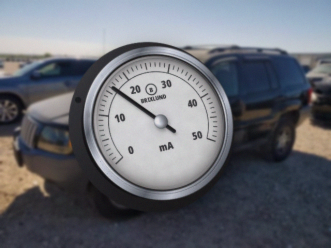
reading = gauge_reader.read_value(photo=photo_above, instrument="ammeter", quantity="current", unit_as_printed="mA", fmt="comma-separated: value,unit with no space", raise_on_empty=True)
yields 16,mA
